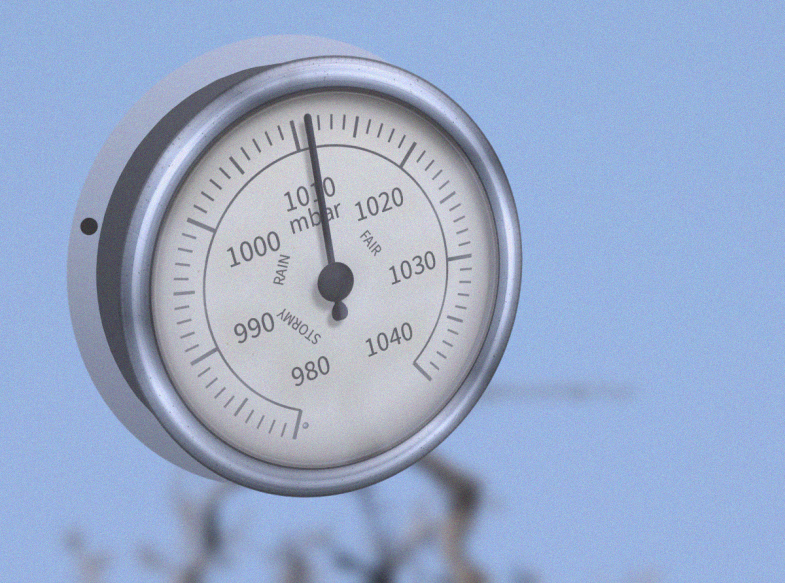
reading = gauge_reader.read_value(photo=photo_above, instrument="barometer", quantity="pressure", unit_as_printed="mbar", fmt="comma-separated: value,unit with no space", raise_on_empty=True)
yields 1011,mbar
